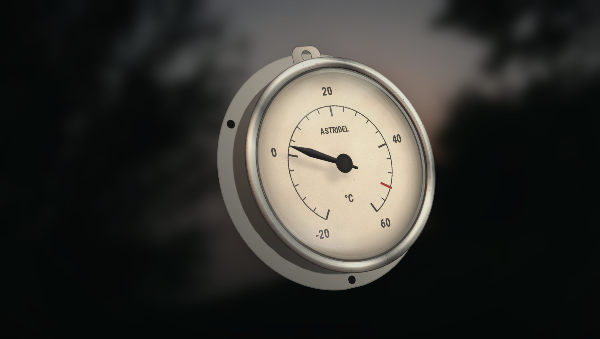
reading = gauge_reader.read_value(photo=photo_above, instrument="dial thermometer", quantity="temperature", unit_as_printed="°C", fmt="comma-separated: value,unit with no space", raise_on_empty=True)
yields 2,°C
